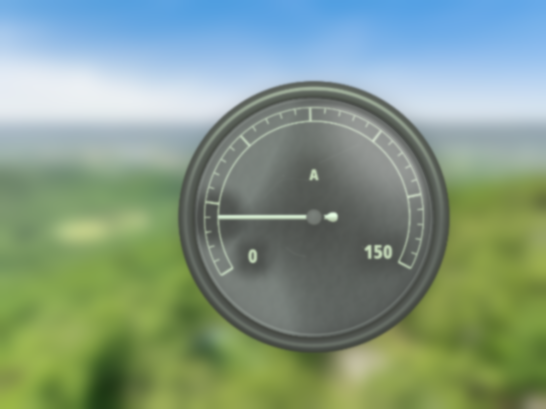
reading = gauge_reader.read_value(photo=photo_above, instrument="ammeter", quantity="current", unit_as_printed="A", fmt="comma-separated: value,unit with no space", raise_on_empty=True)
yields 20,A
